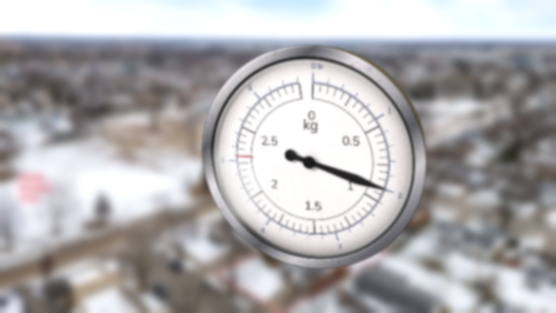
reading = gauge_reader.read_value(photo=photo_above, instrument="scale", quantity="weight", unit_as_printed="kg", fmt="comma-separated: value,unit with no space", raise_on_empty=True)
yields 0.9,kg
